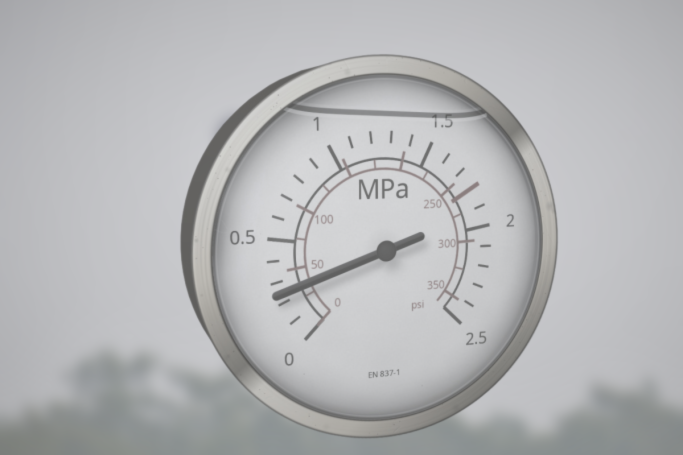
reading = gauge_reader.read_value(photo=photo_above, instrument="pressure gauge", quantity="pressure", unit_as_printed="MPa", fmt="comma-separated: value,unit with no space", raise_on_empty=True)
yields 0.25,MPa
